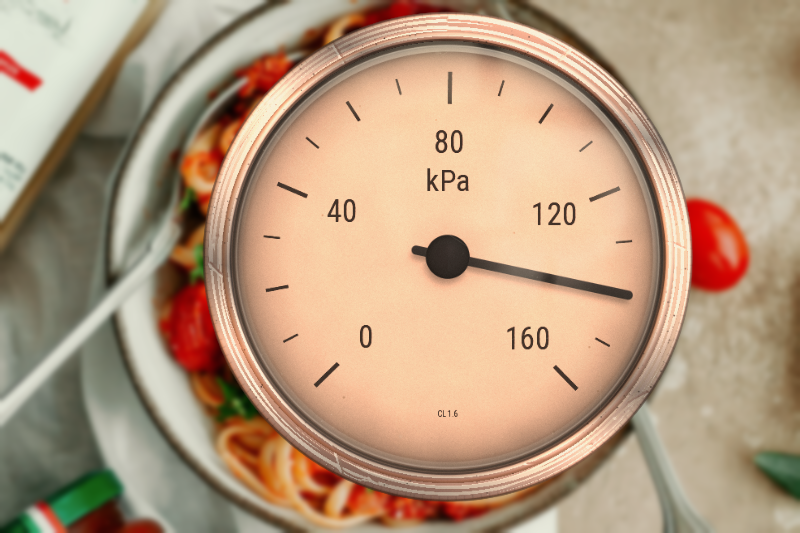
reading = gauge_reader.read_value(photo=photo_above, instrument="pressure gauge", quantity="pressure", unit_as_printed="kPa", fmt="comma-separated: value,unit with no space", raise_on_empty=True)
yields 140,kPa
